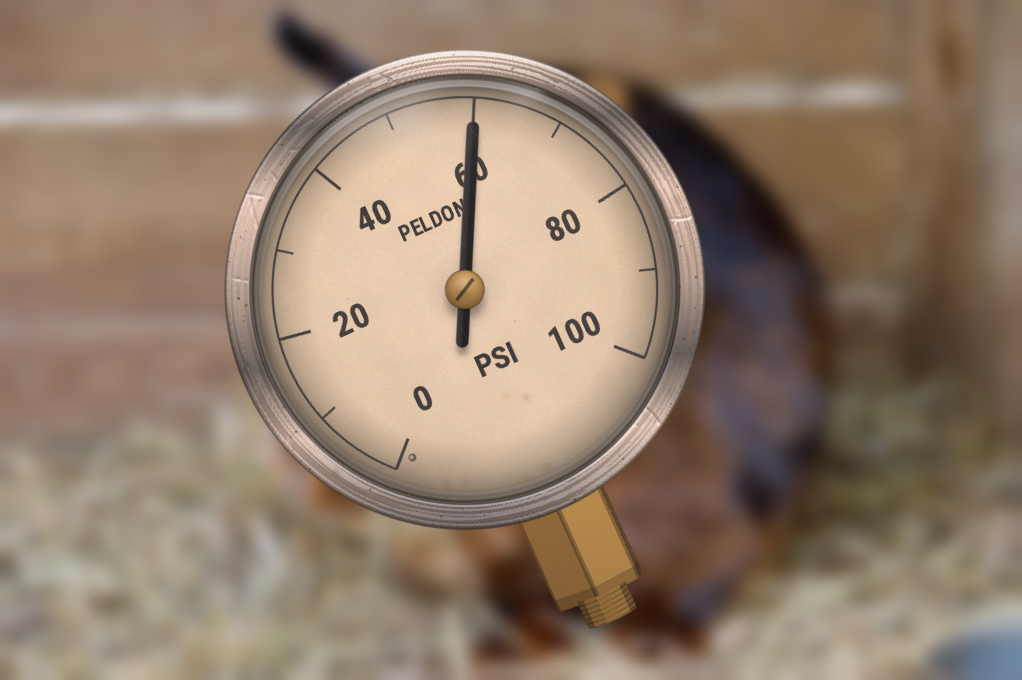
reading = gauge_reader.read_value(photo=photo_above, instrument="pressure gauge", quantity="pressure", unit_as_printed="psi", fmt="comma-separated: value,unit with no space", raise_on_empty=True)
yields 60,psi
